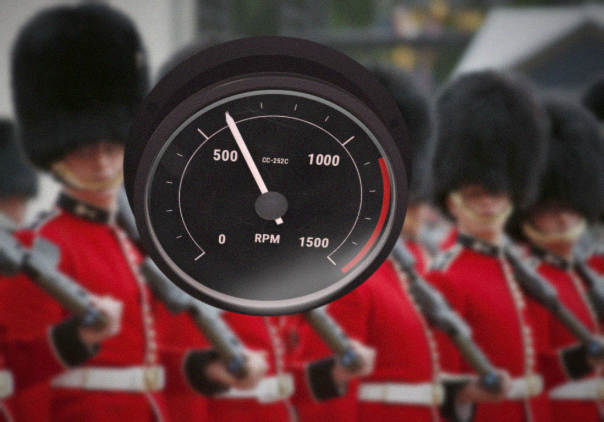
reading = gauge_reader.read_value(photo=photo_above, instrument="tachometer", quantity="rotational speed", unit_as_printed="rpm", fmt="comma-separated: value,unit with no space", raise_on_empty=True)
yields 600,rpm
